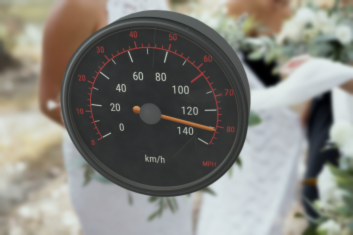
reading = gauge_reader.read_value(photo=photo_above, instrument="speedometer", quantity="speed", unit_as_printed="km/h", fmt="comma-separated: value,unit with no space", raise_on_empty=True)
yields 130,km/h
